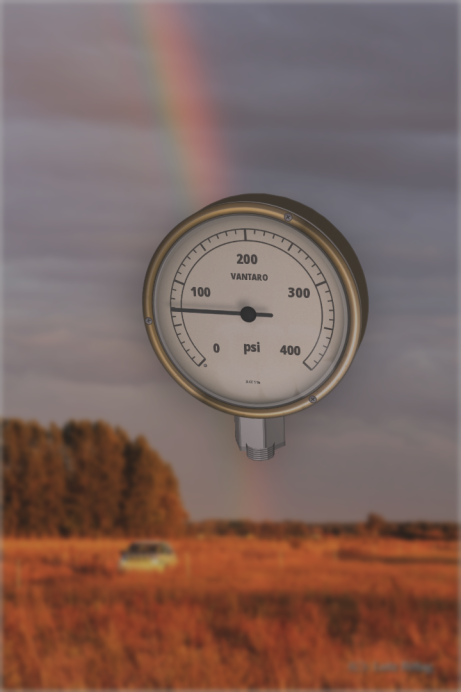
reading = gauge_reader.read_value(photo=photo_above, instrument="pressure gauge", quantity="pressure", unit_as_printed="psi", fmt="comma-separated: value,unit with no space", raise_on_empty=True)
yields 70,psi
